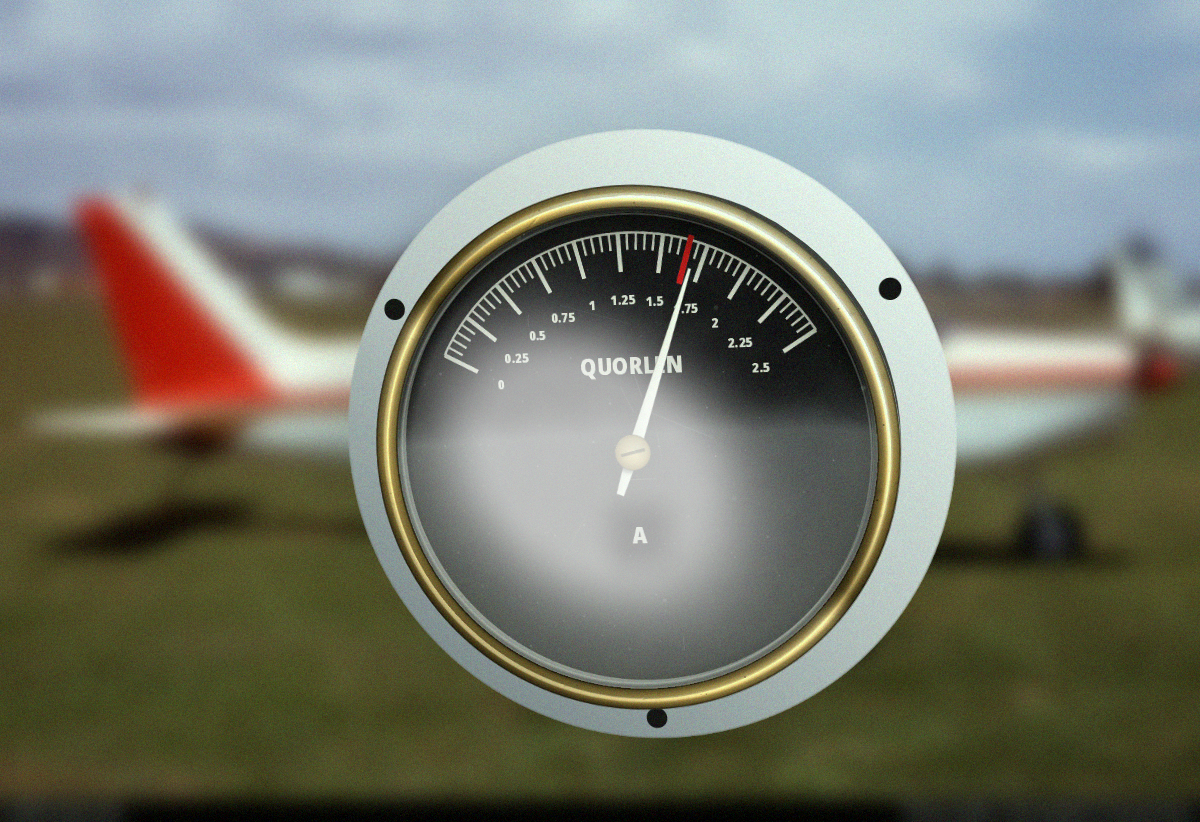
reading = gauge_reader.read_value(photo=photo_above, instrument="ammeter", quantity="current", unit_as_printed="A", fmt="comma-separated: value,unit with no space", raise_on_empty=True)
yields 1.7,A
